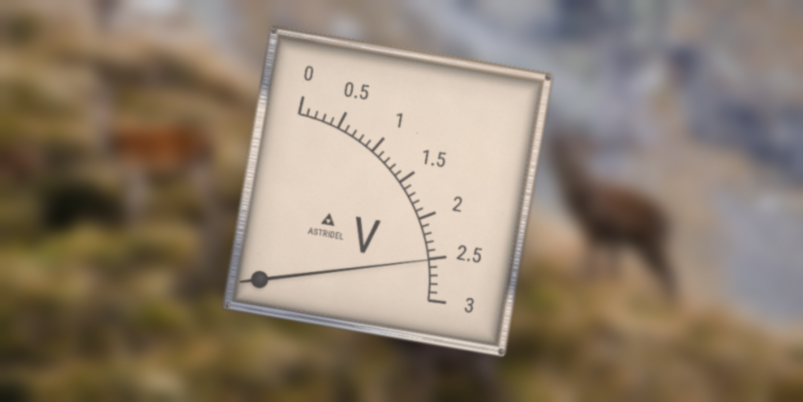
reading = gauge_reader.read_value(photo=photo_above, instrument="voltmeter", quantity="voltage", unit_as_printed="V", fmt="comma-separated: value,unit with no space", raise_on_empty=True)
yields 2.5,V
